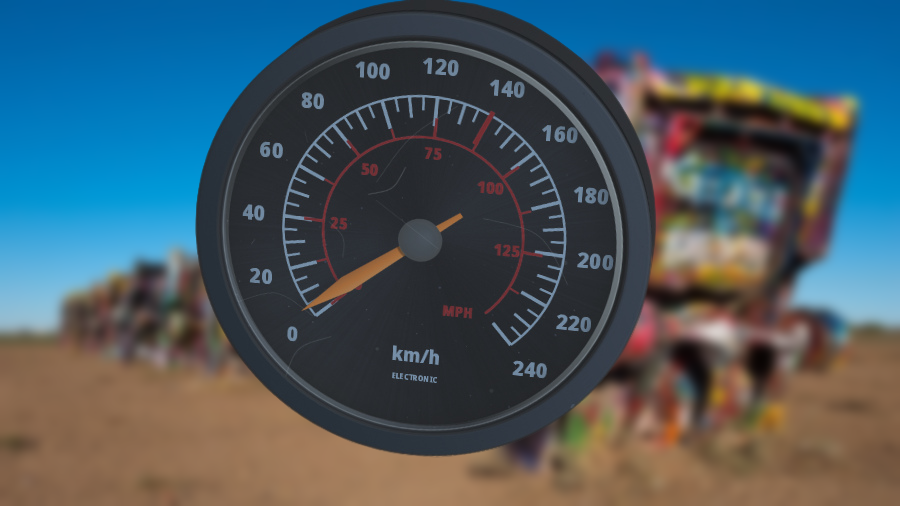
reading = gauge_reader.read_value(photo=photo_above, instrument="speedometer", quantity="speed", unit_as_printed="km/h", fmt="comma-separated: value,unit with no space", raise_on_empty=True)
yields 5,km/h
